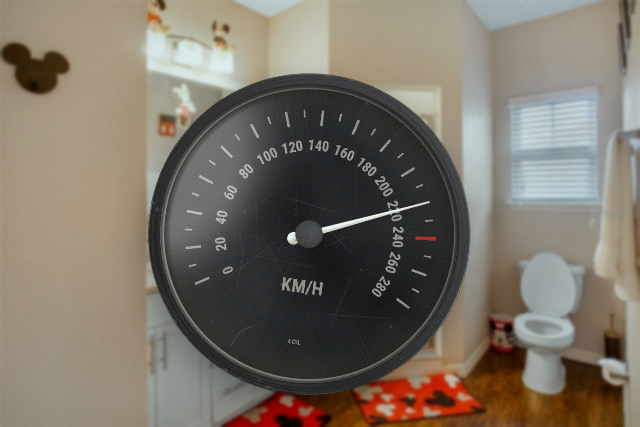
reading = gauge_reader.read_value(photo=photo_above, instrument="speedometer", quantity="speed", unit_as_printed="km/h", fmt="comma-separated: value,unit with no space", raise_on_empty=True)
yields 220,km/h
